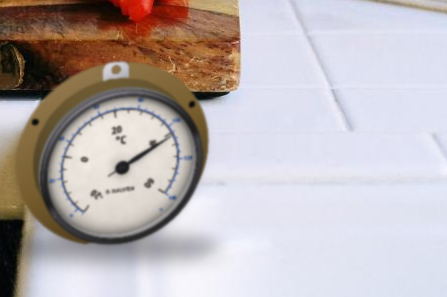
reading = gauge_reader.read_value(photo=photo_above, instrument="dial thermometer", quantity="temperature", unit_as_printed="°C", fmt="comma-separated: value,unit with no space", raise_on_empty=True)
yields 40,°C
